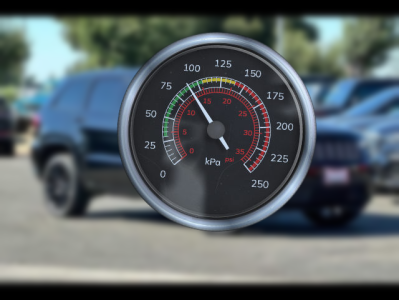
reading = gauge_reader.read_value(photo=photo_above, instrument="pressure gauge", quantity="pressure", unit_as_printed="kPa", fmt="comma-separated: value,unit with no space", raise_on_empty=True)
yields 90,kPa
